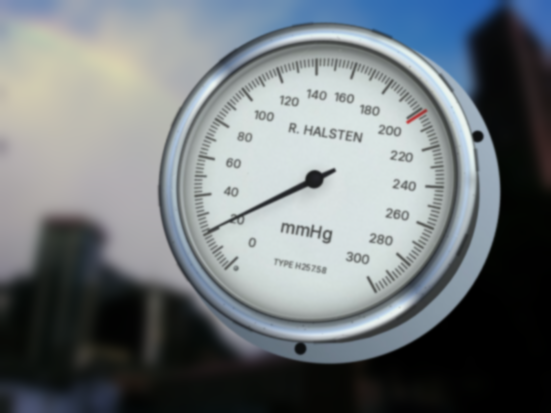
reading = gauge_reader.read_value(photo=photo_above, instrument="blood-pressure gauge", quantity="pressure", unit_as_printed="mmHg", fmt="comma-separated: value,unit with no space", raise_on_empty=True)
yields 20,mmHg
